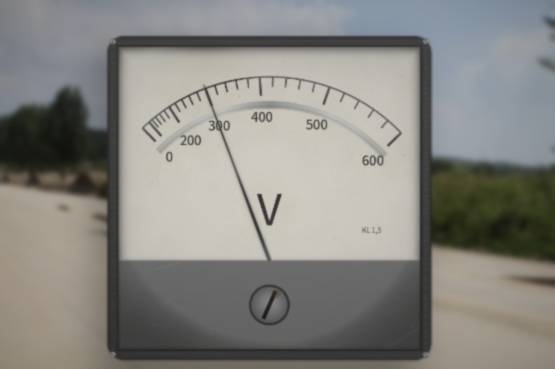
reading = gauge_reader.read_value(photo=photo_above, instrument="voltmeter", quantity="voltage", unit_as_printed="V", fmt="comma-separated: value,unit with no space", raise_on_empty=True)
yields 300,V
